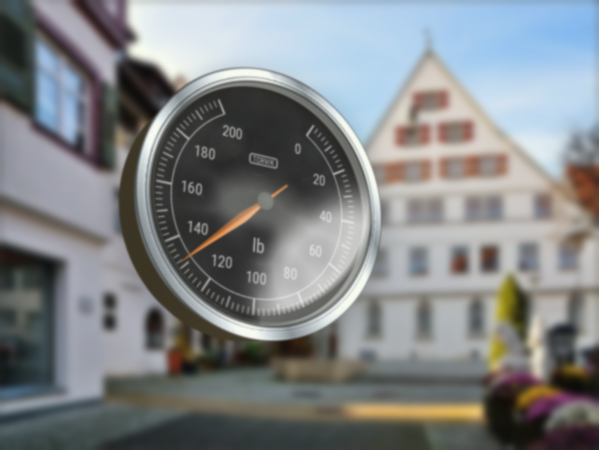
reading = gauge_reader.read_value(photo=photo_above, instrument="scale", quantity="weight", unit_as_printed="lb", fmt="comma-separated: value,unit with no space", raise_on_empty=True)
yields 132,lb
